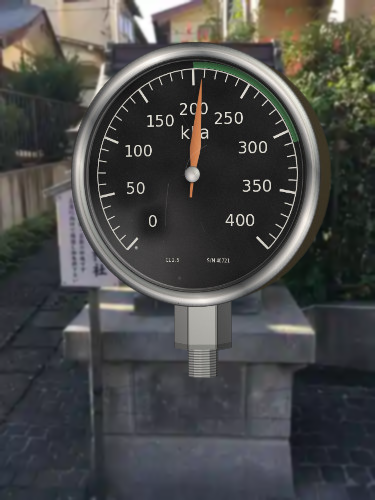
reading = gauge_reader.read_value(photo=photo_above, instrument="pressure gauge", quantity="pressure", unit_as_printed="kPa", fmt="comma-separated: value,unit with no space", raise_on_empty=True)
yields 210,kPa
